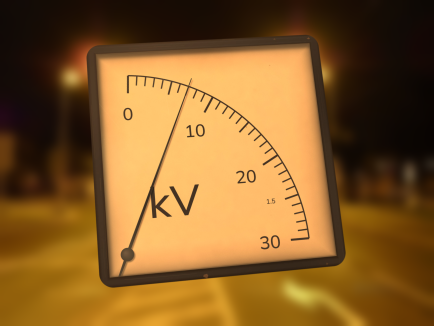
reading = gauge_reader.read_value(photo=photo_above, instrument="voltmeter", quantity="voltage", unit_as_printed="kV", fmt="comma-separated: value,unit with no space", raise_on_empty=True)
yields 7,kV
